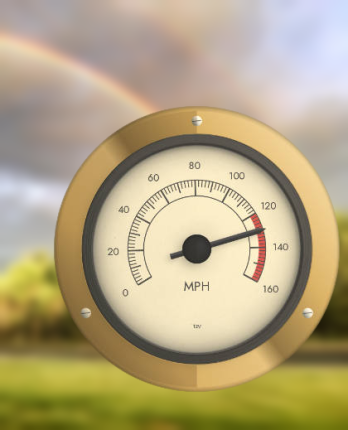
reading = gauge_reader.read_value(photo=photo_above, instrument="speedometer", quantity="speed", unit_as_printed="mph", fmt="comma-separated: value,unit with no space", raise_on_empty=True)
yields 130,mph
